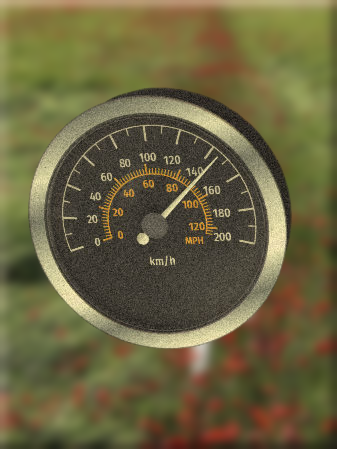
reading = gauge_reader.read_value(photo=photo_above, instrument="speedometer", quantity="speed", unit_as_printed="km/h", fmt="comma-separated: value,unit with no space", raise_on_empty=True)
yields 145,km/h
